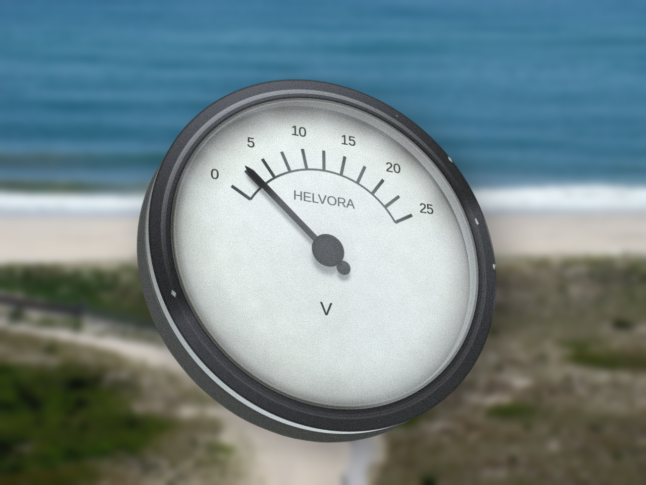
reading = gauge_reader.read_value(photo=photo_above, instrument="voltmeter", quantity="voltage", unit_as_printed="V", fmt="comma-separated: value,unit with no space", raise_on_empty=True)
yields 2.5,V
